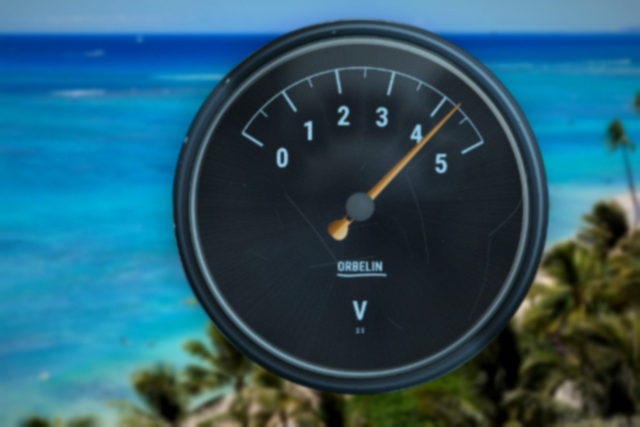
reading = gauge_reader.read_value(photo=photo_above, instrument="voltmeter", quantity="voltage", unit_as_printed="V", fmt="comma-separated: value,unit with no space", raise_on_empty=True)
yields 4.25,V
